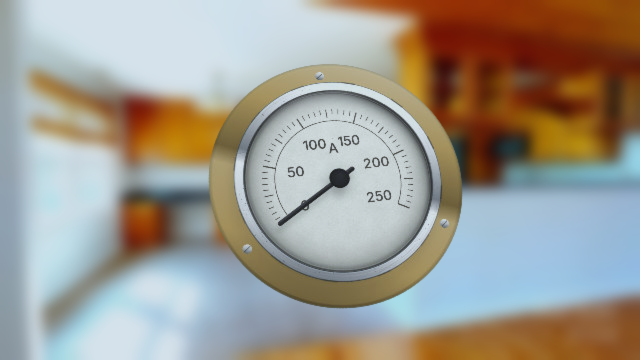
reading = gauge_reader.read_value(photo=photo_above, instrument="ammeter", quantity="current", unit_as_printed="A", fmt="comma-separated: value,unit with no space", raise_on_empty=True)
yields 0,A
